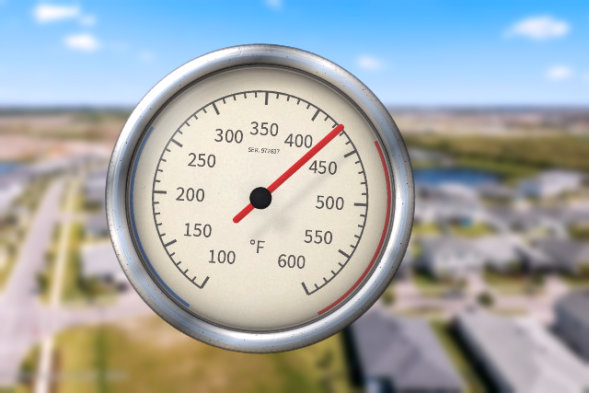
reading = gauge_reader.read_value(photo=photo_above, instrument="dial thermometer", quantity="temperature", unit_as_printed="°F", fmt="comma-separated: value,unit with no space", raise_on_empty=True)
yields 425,°F
